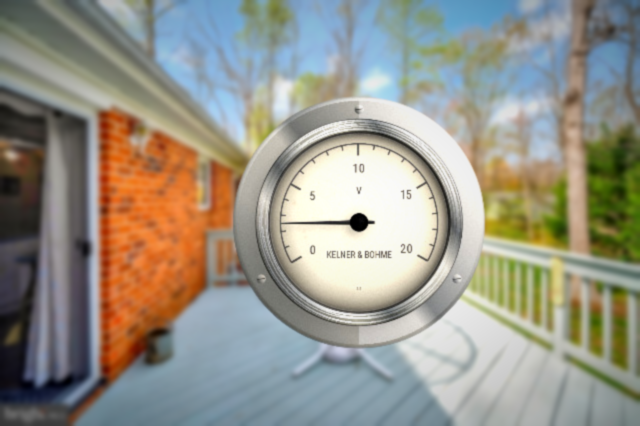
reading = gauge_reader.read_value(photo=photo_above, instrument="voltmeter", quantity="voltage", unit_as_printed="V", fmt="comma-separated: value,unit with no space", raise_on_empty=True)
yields 2.5,V
